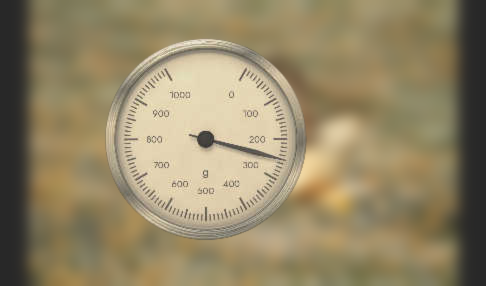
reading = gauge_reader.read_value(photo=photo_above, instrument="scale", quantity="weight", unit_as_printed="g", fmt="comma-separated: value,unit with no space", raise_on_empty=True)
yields 250,g
